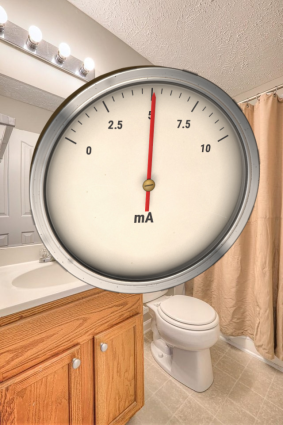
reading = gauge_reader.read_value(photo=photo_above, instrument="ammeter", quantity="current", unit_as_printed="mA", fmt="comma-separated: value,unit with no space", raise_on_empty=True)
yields 5,mA
